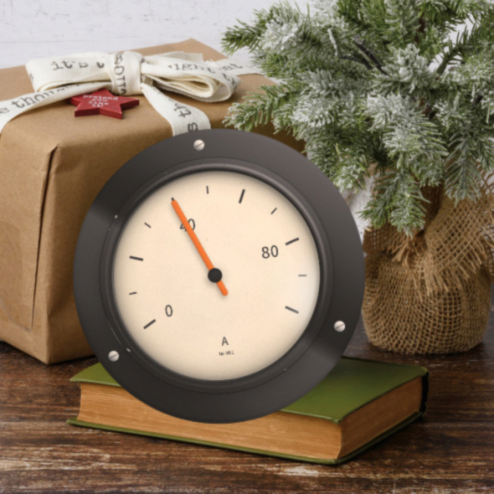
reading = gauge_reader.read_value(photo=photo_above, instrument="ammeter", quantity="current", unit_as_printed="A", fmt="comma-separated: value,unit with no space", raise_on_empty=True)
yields 40,A
